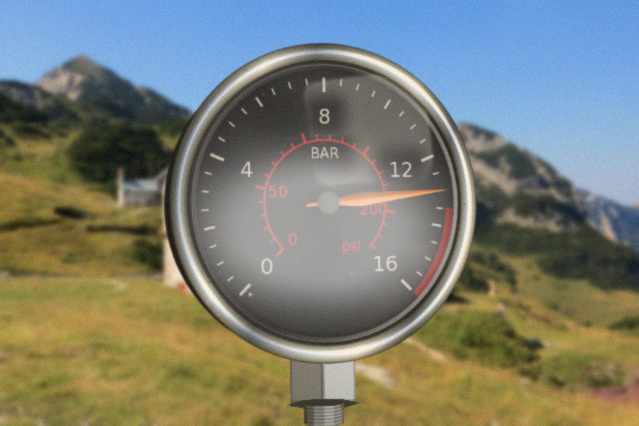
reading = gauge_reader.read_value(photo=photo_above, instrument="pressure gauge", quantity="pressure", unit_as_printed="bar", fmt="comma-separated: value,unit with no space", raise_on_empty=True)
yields 13,bar
